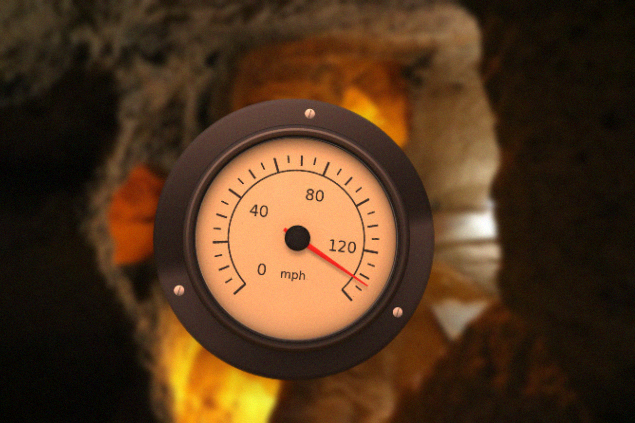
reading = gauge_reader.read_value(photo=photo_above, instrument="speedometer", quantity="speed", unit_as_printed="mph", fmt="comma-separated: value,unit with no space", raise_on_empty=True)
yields 132.5,mph
